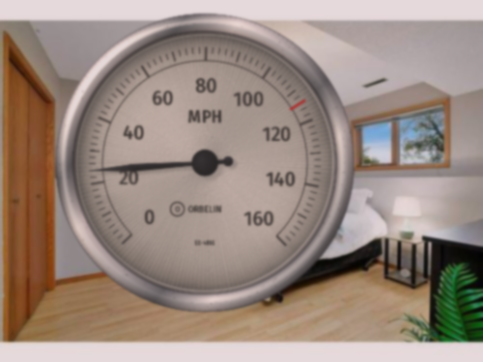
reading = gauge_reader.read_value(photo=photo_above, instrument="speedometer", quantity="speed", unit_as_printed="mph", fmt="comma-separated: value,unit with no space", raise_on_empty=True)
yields 24,mph
